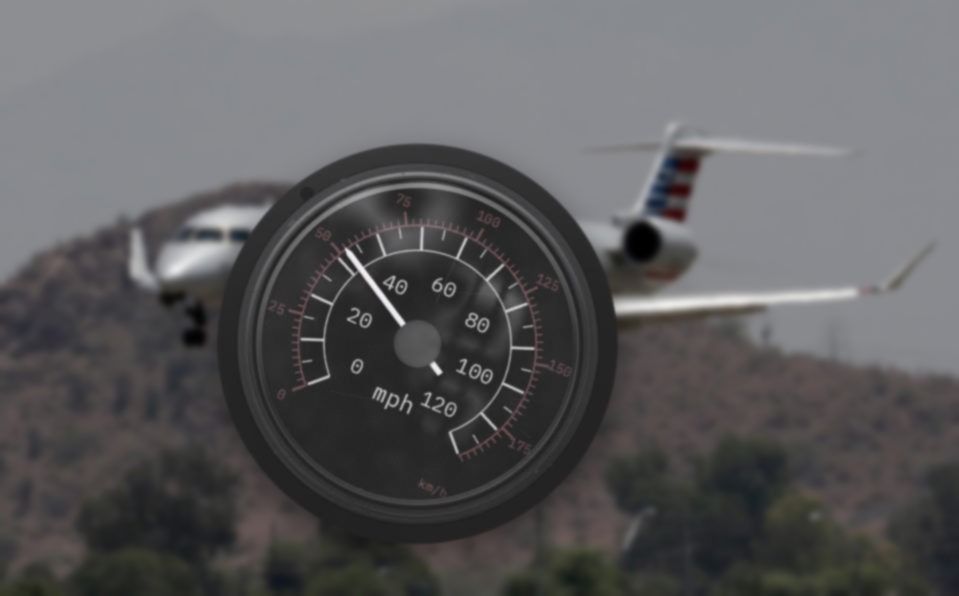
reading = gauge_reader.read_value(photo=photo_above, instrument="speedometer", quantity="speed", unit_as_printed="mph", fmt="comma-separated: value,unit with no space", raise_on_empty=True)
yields 32.5,mph
